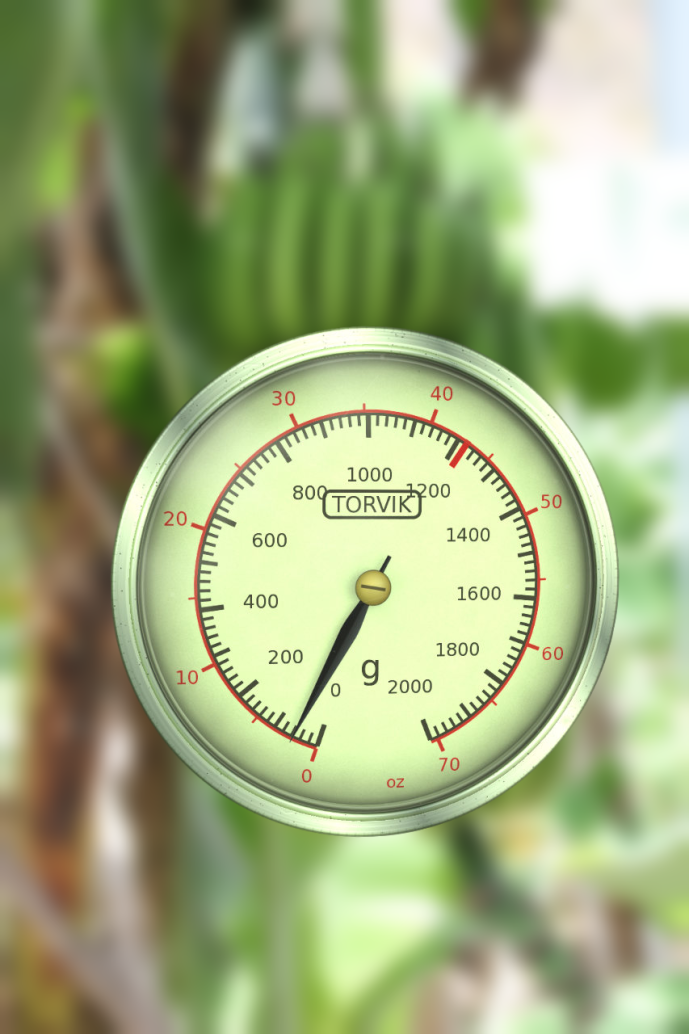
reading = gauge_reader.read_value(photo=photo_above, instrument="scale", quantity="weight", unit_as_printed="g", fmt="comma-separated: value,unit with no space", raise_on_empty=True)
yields 60,g
